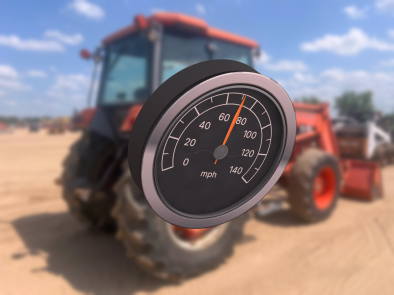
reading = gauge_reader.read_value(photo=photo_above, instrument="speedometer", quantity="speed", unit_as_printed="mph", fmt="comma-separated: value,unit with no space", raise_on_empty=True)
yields 70,mph
